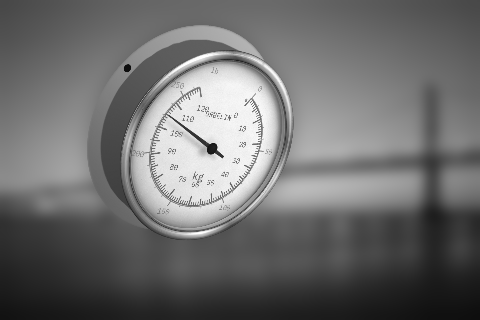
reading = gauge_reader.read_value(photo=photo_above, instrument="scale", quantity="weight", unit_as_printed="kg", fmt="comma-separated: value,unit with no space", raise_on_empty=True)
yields 105,kg
